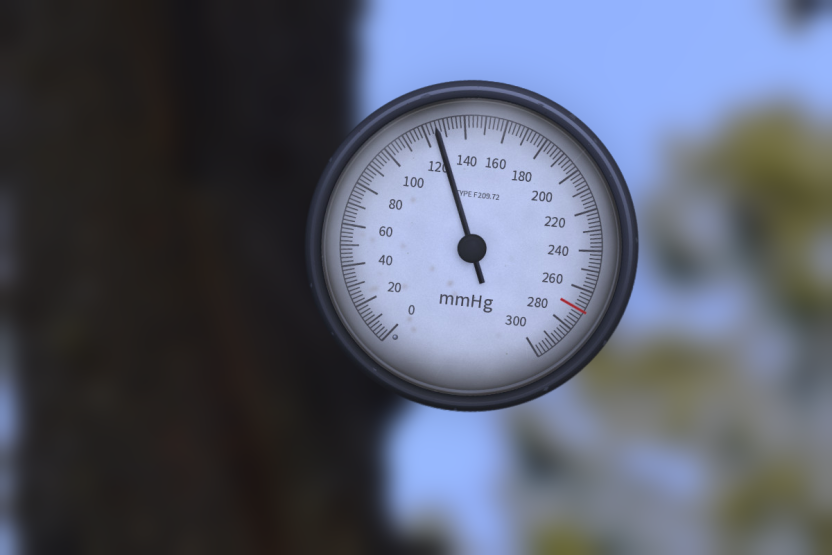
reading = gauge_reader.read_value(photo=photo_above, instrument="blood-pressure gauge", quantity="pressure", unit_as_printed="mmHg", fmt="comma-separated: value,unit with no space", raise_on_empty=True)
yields 126,mmHg
